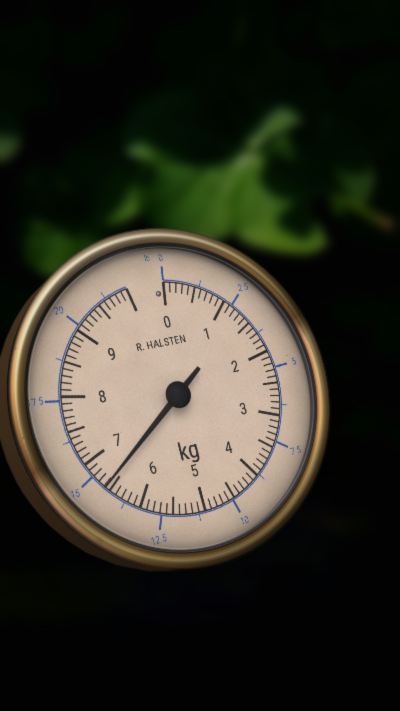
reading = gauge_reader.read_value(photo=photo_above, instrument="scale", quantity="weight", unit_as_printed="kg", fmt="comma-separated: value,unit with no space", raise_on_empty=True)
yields 6.6,kg
